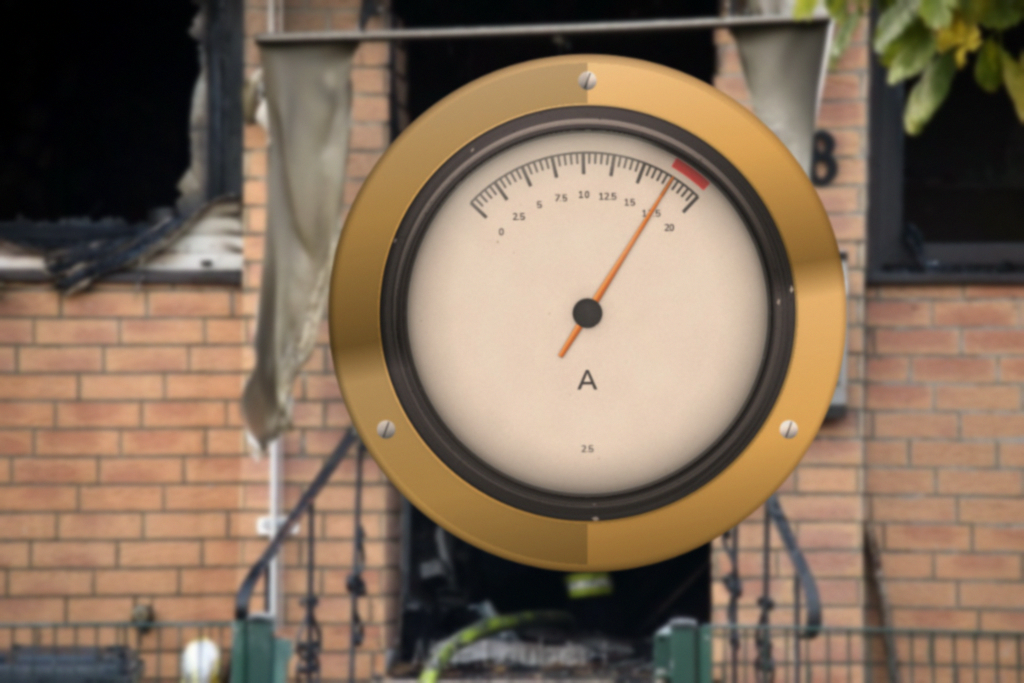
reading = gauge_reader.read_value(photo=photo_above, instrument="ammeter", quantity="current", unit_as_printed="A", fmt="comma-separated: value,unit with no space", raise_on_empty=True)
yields 17.5,A
